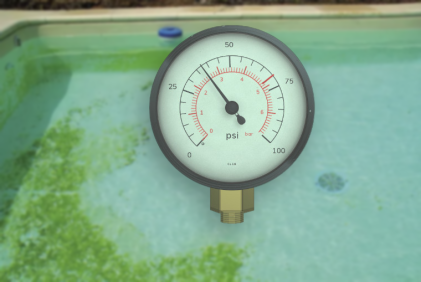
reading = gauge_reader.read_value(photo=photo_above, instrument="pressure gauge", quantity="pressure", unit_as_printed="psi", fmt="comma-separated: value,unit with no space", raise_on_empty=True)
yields 37.5,psi
